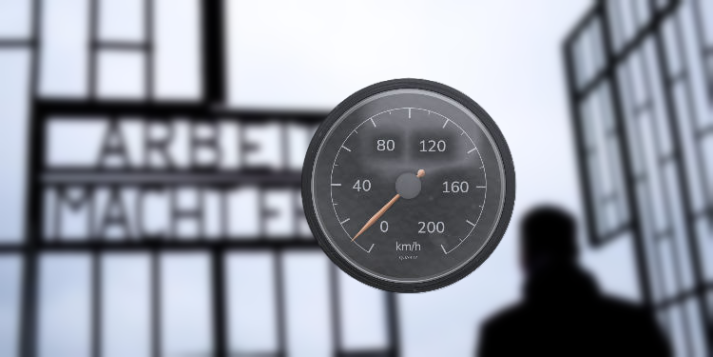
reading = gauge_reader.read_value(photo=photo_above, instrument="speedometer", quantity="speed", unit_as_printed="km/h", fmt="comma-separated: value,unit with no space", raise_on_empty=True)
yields 10,km/h
